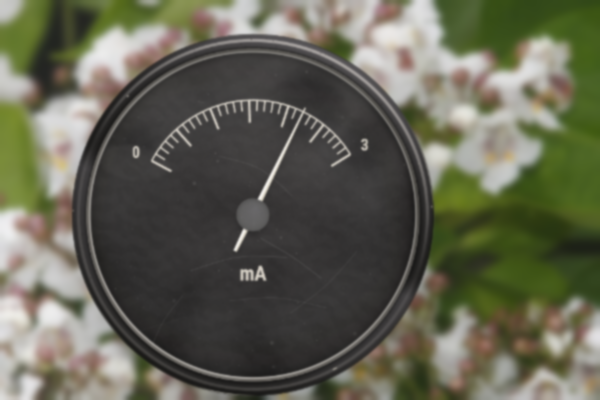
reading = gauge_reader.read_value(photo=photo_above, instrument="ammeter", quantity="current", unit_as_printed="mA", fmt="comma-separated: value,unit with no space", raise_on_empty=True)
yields 2.2,mA
